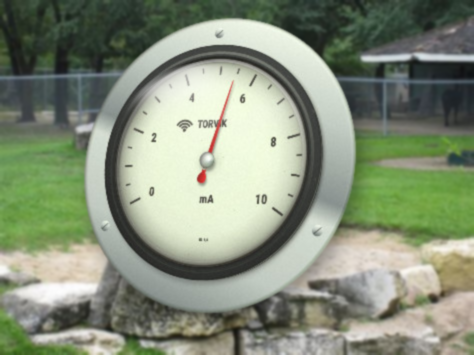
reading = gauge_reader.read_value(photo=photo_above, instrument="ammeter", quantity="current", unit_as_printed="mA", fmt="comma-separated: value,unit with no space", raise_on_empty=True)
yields 5.5,mA
